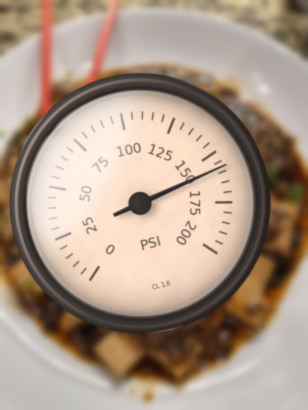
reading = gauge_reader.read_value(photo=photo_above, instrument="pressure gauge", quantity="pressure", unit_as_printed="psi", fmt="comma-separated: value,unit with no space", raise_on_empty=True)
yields 157.5,psi
